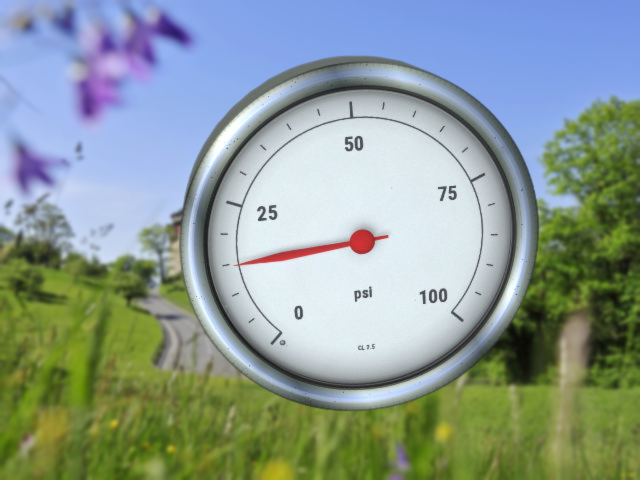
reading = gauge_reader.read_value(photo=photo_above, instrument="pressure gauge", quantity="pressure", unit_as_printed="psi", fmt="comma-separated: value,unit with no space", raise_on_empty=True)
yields 15,psi
